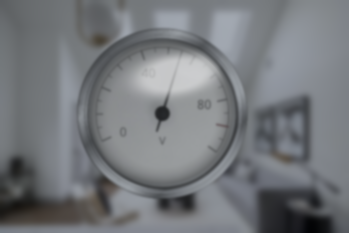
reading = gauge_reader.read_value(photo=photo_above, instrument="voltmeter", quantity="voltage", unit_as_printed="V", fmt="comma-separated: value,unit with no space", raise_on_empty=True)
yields 55,V
